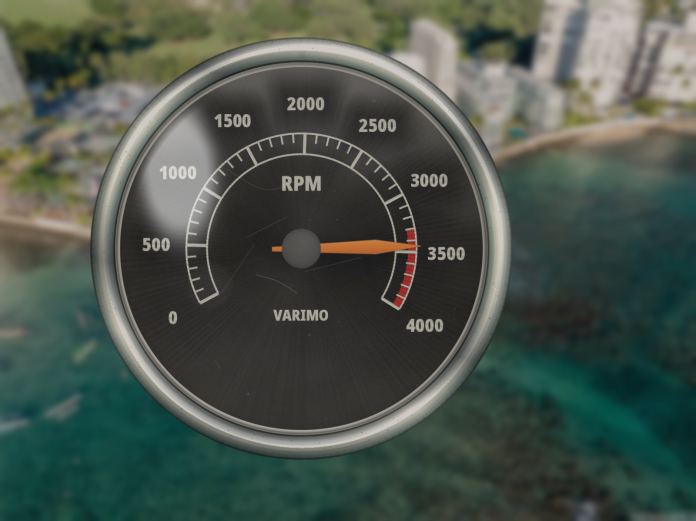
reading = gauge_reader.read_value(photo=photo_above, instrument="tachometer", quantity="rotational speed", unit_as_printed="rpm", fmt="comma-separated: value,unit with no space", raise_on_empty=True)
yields 3450,rpm
